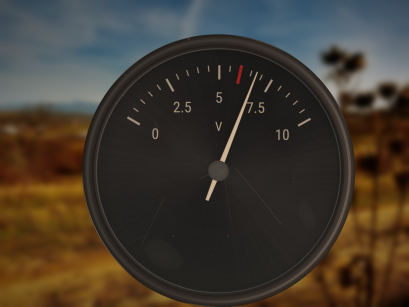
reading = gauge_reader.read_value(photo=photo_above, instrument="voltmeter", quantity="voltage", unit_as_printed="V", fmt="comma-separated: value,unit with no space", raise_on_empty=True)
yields 6.75,V
